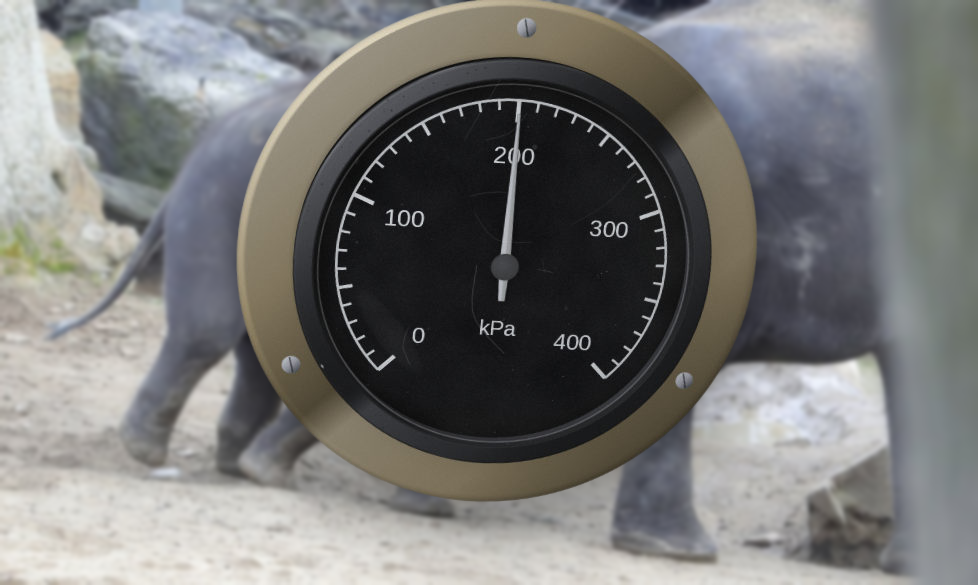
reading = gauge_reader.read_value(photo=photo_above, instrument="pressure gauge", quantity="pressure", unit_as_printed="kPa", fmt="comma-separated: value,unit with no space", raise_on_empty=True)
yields 200,kPa
